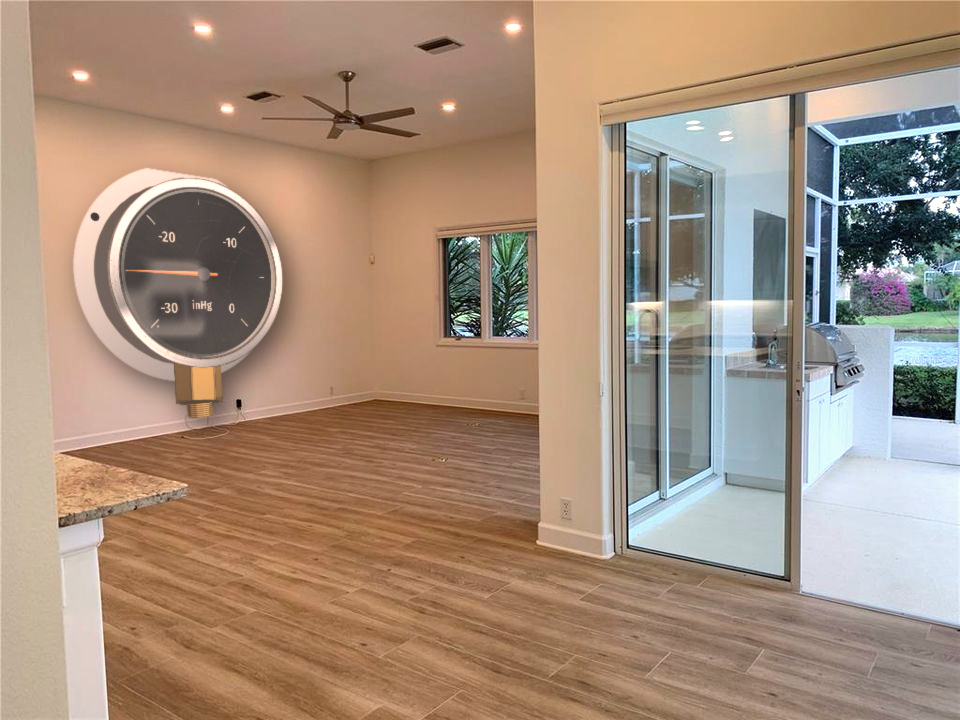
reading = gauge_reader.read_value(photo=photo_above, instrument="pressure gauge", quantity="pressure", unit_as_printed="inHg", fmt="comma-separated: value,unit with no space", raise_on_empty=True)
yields -25,inHg
